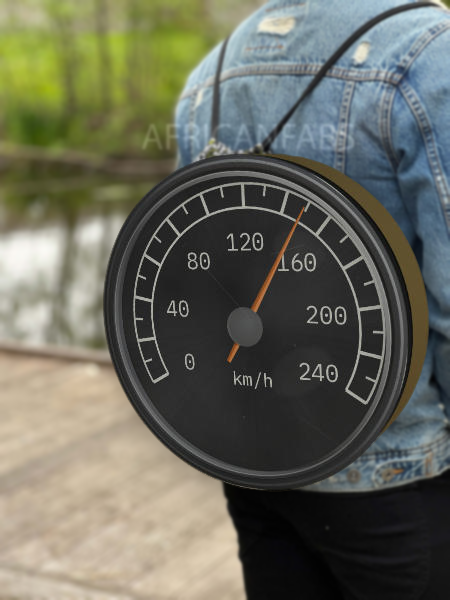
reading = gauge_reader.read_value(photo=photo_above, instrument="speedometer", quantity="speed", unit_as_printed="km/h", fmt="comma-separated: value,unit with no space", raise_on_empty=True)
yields 150,km/h
